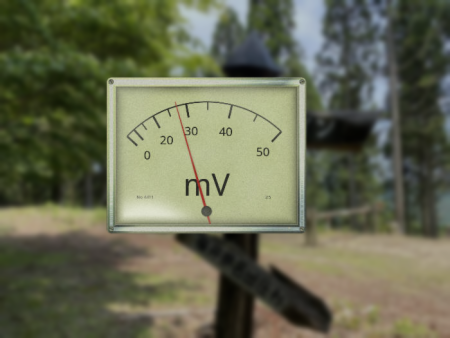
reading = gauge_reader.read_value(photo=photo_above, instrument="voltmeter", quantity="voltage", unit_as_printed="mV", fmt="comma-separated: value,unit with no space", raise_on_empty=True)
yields 27.5,mV
